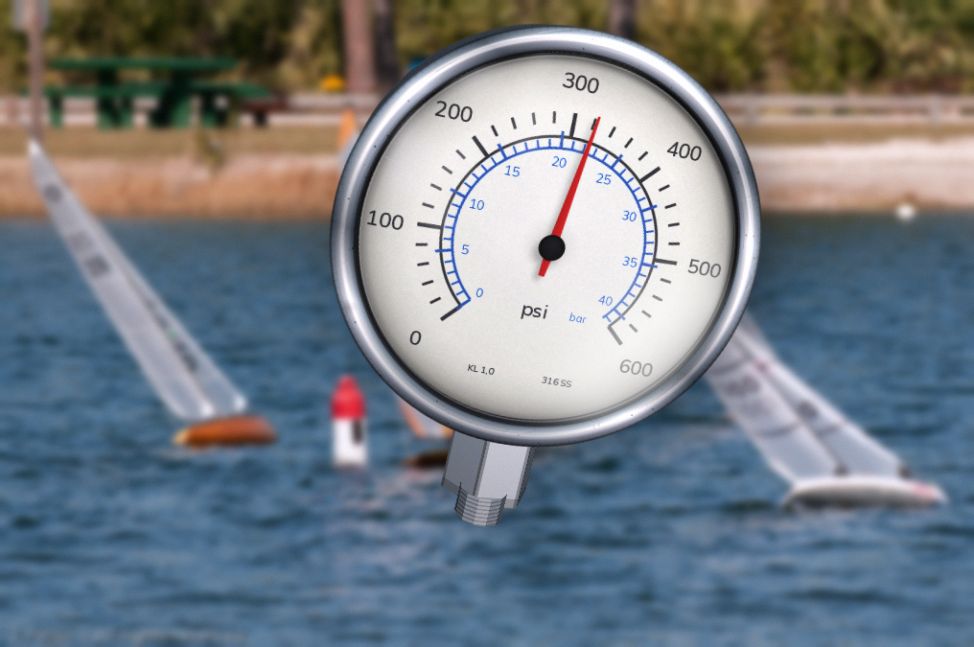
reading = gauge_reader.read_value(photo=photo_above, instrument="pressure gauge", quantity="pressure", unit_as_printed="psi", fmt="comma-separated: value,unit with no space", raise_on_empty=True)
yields 320,psi
